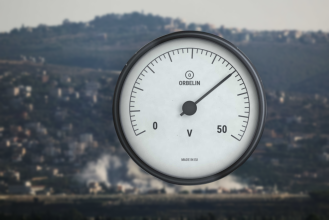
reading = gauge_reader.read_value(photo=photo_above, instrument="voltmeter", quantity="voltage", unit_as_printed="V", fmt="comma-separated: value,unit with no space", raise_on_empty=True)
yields 35,V
